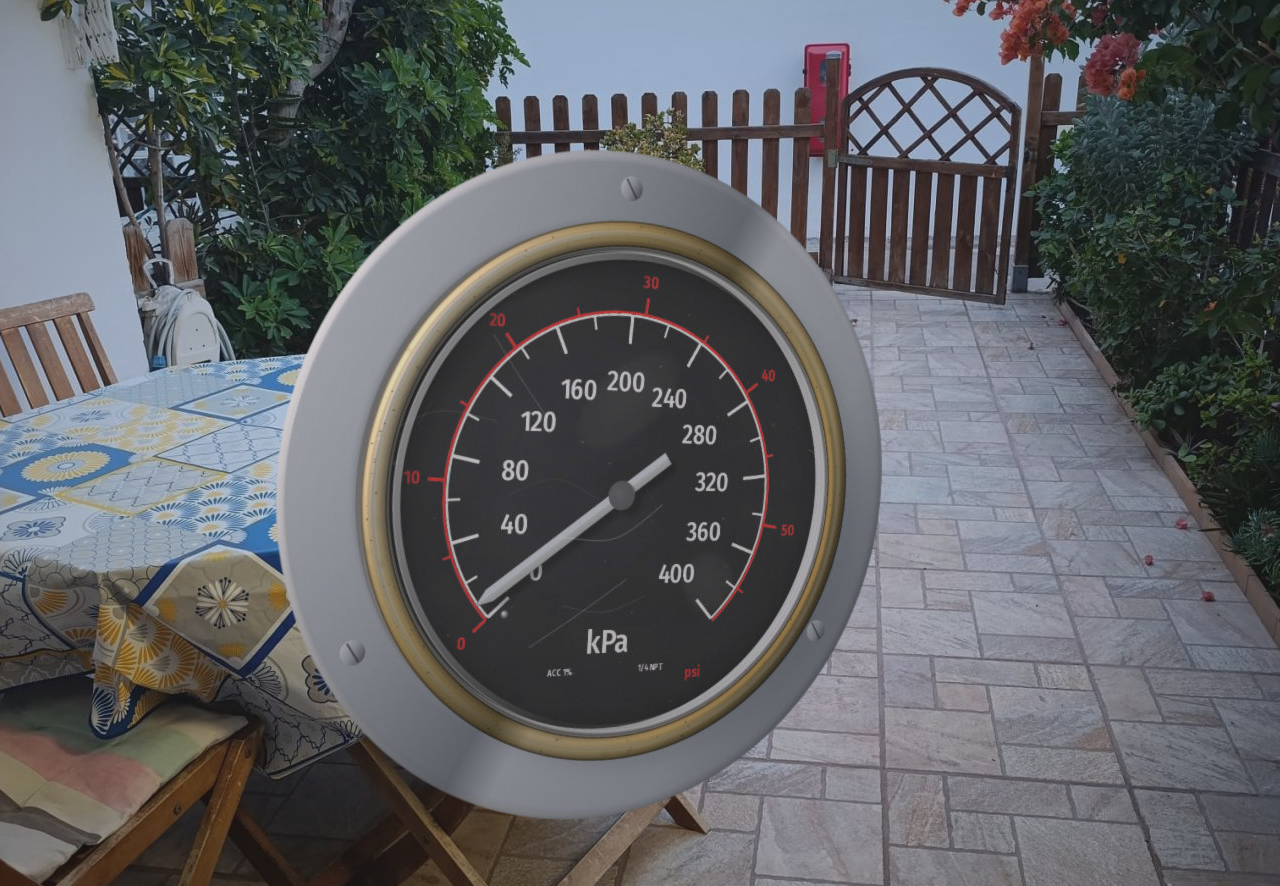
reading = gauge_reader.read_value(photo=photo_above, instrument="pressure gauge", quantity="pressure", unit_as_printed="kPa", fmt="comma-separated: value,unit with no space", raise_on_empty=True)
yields 10,kPa
